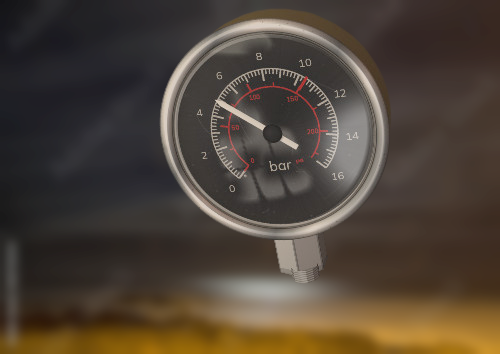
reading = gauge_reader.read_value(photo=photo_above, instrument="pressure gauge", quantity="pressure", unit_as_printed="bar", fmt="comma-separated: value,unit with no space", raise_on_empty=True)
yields 5,bar
